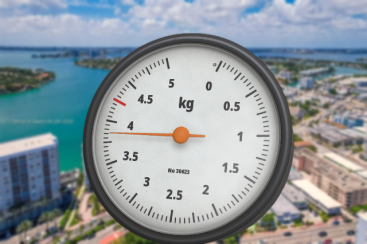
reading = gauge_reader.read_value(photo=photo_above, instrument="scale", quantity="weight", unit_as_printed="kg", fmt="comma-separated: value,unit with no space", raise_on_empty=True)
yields 3.85,kg
